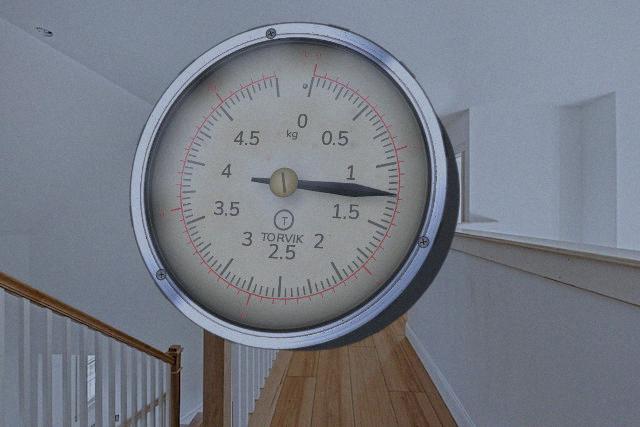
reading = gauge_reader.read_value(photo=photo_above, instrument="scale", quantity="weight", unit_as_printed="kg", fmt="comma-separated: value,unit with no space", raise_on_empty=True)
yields 1.25,kg
